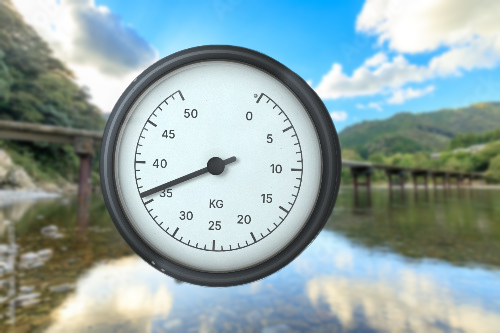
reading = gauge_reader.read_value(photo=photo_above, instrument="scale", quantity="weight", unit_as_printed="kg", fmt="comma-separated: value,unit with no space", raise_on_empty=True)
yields 36,kg
